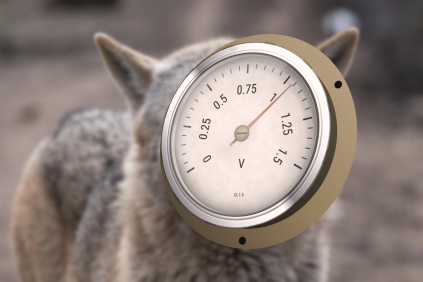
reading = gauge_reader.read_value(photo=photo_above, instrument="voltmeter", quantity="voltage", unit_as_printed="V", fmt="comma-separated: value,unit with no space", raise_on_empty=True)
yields 1.05,V
